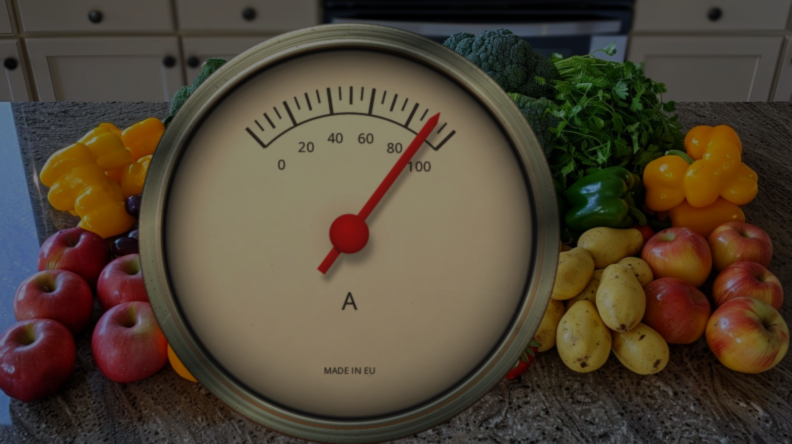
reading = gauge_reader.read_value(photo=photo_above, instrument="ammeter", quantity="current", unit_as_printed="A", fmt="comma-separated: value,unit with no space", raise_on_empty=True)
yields 90,A
